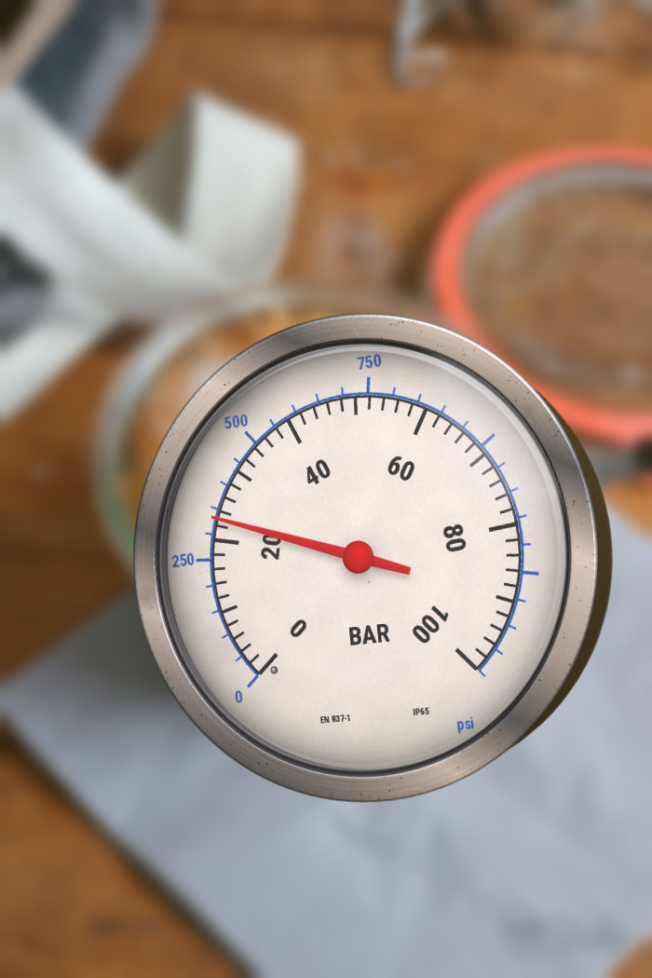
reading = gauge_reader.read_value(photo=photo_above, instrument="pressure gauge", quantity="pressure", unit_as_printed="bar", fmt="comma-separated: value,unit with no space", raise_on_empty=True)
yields 23,bar
